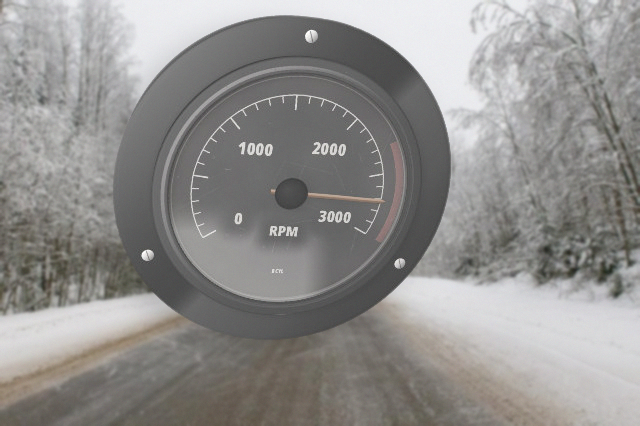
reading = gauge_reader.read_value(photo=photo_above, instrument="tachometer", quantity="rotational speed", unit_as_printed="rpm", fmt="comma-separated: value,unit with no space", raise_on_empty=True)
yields 2700,rpm
